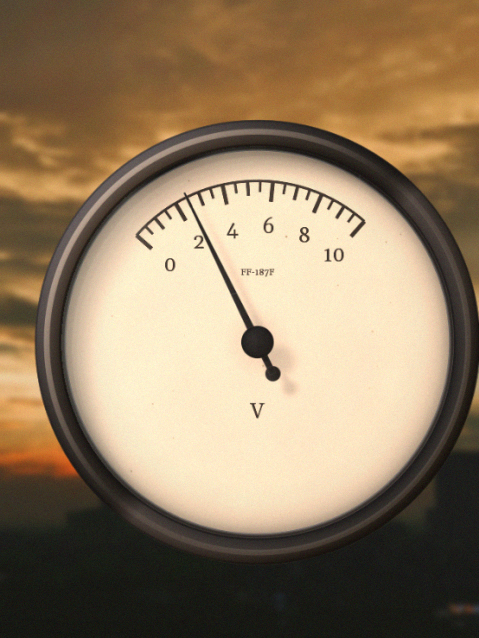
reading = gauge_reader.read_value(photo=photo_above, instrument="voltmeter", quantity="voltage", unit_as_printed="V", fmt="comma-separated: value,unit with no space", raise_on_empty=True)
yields 2.5,V
